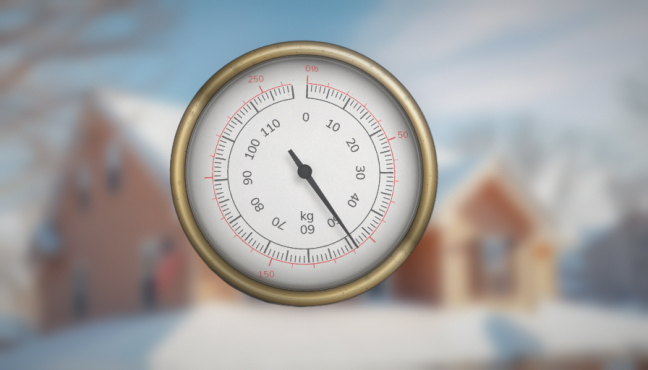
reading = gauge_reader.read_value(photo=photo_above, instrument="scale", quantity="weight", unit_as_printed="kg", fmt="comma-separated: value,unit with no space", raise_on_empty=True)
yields 49,kg
